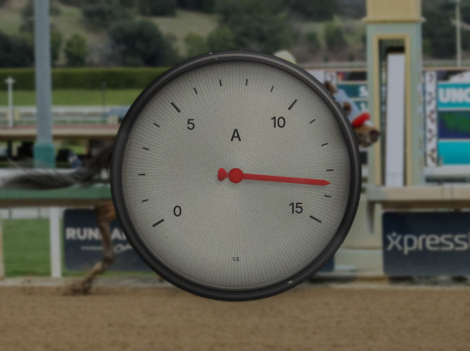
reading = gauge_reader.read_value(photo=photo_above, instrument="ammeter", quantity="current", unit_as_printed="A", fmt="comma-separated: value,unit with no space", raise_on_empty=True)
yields 13.5,A
